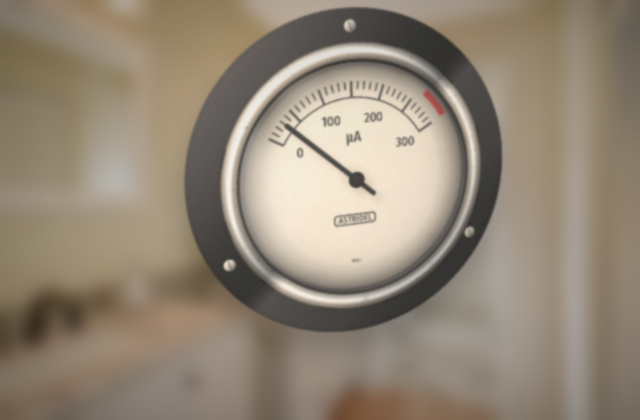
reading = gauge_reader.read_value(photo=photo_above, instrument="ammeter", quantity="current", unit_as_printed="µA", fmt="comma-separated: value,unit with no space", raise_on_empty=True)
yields 30,µA
